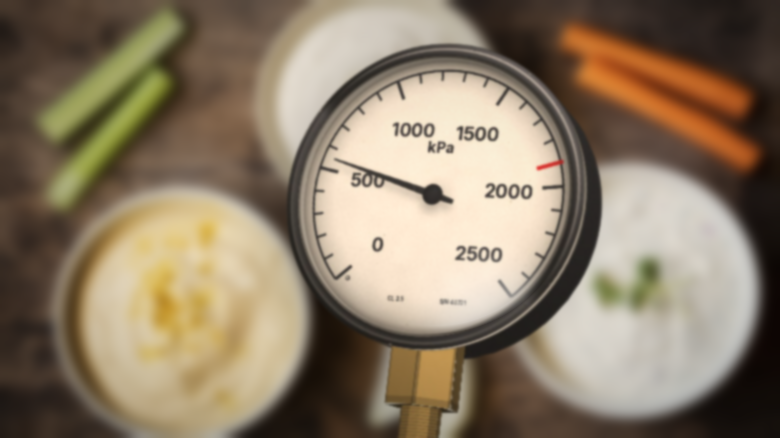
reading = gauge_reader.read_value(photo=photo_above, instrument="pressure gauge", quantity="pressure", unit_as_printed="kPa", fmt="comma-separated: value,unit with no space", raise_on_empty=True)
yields 550,kPa
